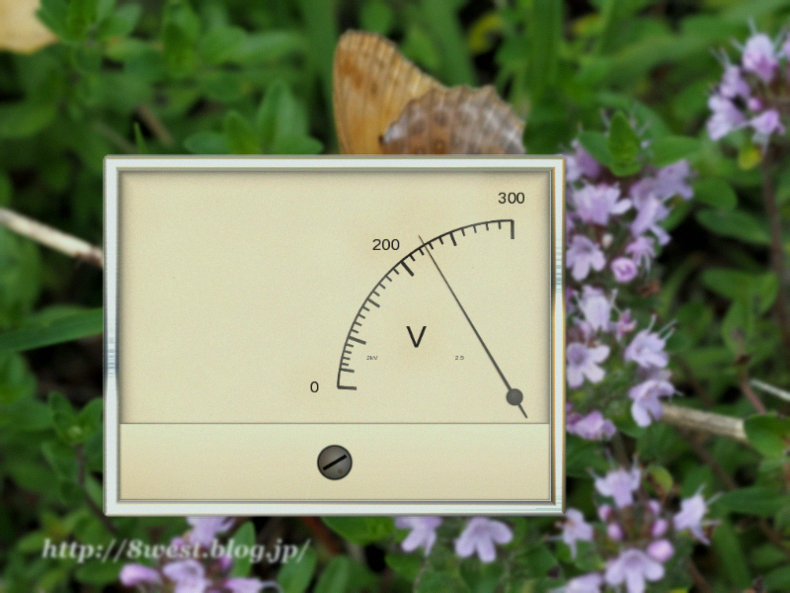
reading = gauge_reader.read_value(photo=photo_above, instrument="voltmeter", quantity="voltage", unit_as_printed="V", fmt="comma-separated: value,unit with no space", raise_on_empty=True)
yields 225,V
